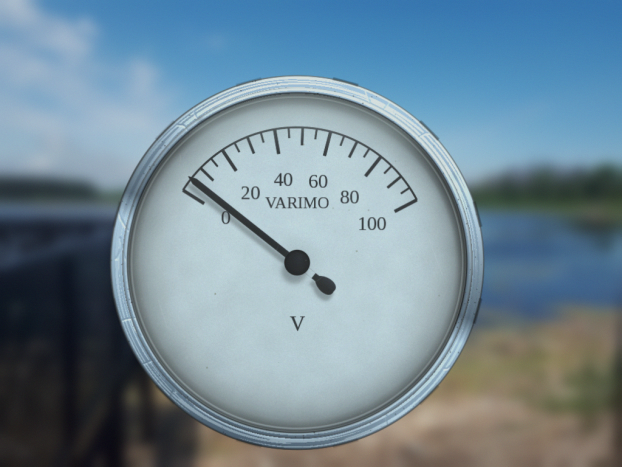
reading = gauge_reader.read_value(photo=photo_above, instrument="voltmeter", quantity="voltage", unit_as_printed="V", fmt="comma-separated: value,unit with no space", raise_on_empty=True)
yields 5,V
